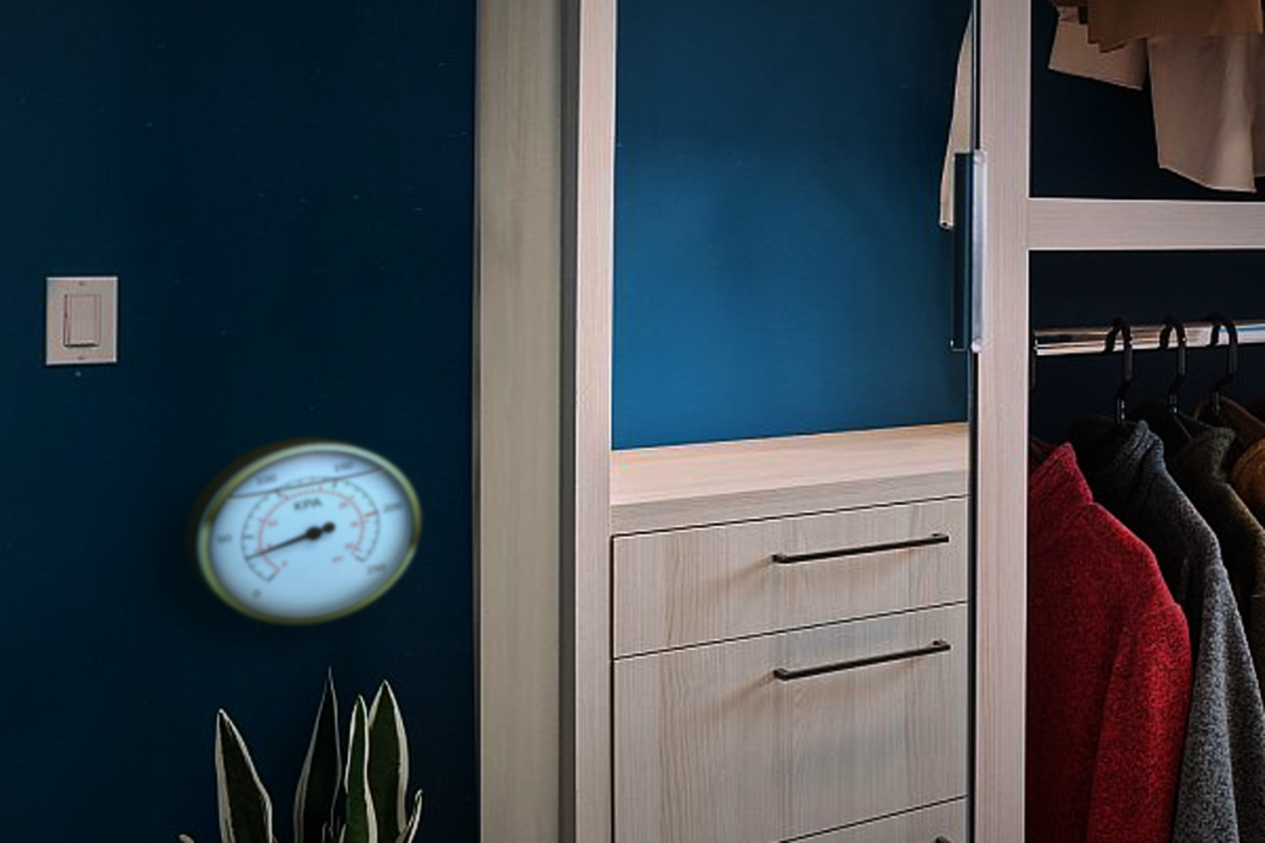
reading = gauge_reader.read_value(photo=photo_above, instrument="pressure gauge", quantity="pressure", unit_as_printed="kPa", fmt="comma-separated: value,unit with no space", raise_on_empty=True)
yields 30,kPa
